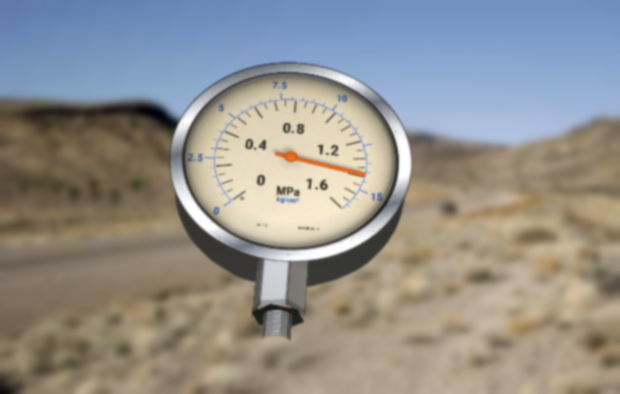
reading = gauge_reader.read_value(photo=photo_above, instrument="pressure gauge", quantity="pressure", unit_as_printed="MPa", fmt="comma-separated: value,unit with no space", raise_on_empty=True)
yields 1.4,MPa
